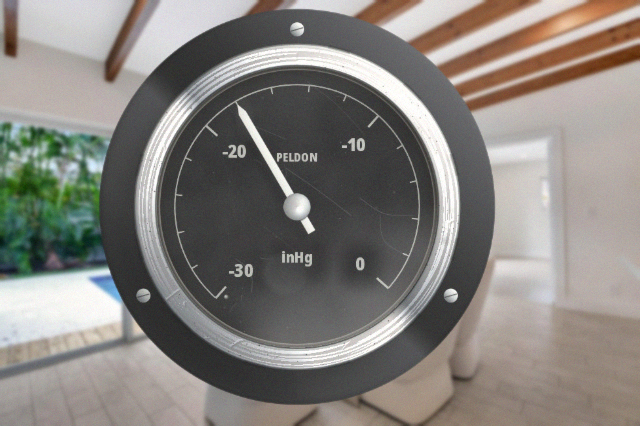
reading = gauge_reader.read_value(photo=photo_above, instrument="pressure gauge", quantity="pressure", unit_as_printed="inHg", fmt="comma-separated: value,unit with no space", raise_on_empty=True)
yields -18,inHg
